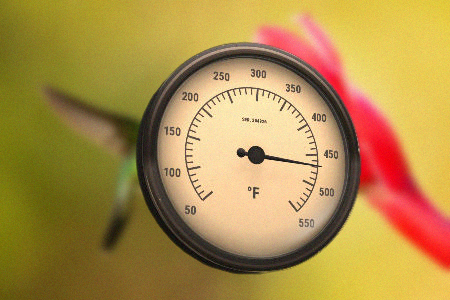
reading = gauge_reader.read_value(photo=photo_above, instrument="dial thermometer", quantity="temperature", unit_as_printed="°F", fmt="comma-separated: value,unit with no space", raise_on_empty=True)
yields 470,°F
